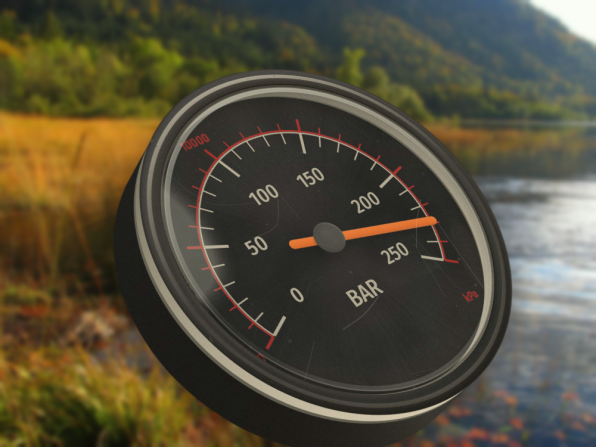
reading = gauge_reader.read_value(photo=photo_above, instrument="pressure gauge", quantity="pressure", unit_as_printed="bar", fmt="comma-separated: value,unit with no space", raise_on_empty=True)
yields 230,bar
